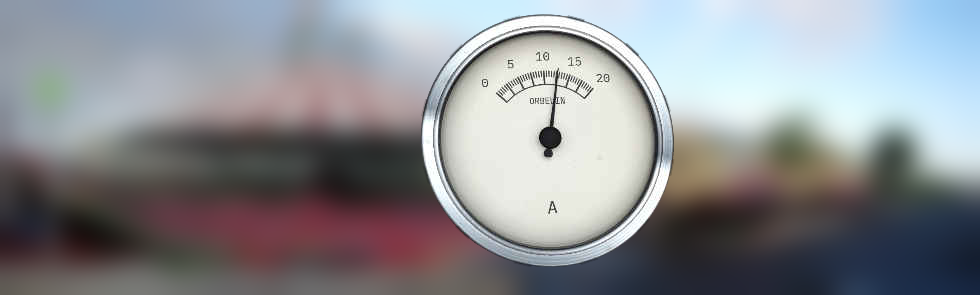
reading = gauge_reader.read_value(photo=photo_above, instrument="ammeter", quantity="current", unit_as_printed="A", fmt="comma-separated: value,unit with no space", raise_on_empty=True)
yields 12.5,A
